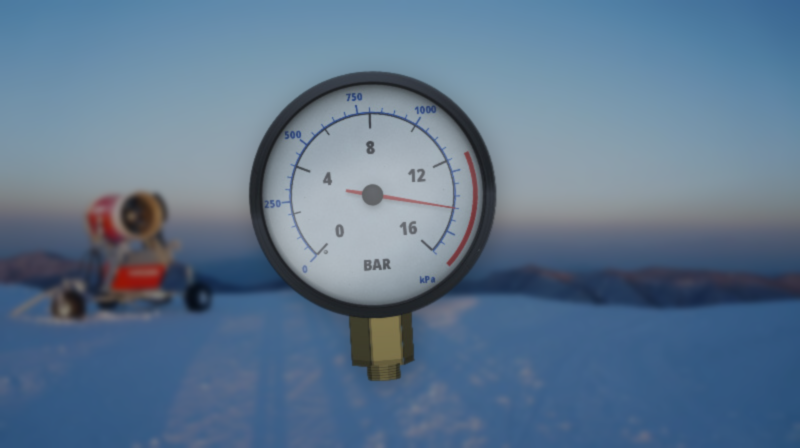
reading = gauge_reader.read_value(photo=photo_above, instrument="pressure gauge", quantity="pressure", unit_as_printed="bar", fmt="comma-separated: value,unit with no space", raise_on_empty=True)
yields 14,bar
